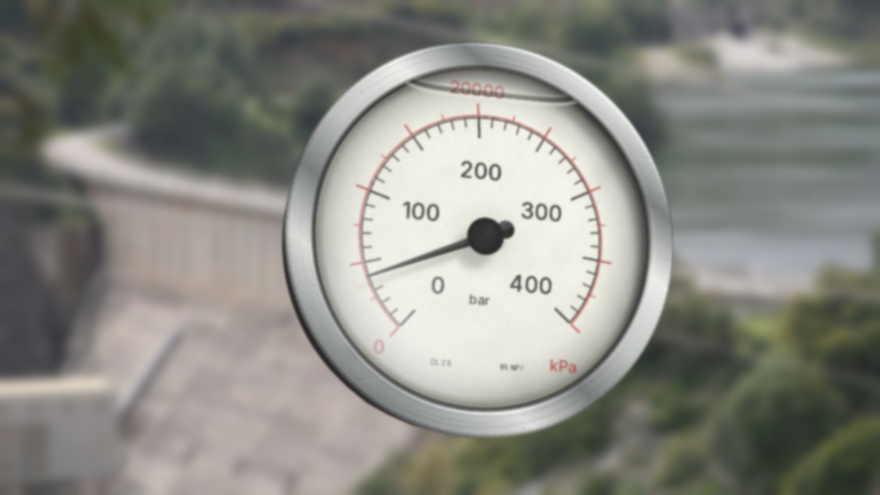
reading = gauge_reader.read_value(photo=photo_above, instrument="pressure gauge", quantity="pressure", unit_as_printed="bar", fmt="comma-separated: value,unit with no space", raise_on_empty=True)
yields 40,bar
